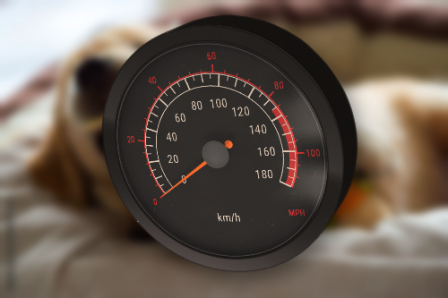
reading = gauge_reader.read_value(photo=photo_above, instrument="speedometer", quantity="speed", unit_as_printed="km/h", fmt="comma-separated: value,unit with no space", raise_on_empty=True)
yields 0,km/h
